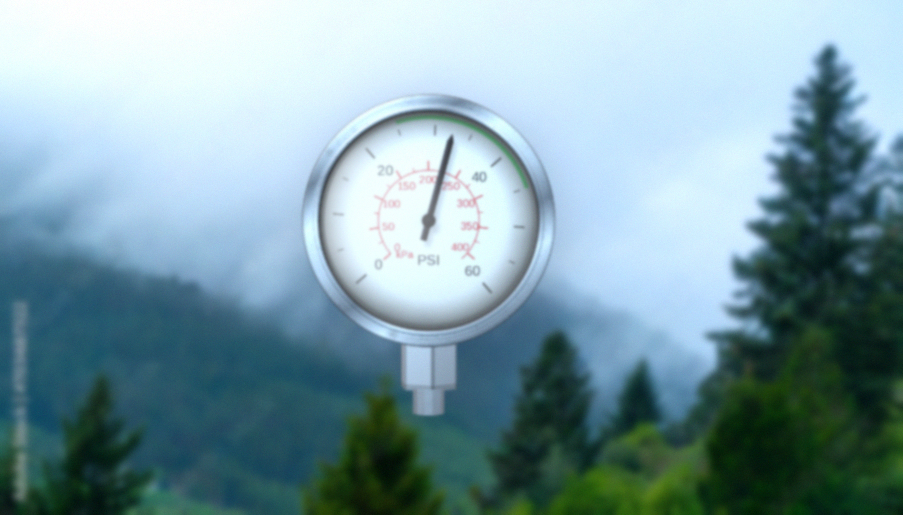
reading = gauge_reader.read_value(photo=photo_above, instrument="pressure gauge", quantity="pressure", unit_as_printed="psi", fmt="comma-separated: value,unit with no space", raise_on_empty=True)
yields 32.5,psi
